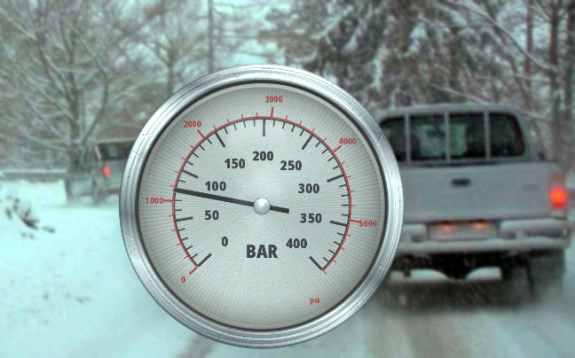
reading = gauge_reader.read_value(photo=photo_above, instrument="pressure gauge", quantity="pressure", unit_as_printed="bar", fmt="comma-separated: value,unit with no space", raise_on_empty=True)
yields 80,bar
